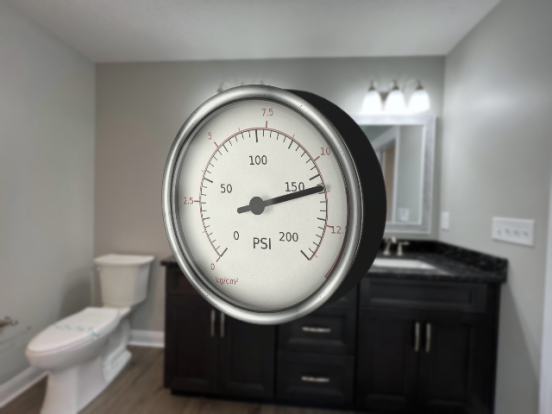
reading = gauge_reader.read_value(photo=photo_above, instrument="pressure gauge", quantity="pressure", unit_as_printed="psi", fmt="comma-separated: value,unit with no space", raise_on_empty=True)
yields 157.5,psi
